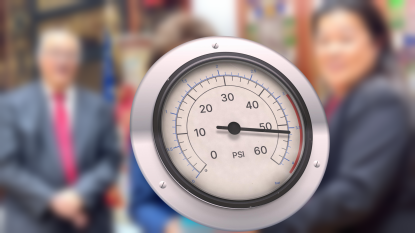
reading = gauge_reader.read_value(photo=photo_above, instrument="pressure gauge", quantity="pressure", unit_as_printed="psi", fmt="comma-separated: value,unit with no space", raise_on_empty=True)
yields 52,psi
